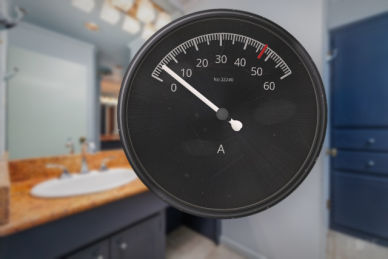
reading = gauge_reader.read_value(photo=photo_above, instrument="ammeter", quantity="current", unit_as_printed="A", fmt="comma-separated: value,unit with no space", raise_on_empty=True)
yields 5,A
